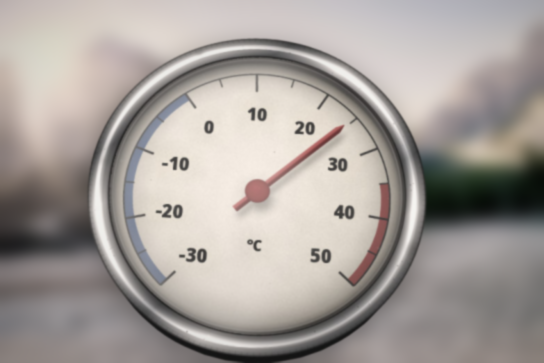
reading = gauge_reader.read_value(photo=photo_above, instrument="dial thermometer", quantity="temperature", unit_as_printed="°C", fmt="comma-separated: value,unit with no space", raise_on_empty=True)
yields 25,°C
